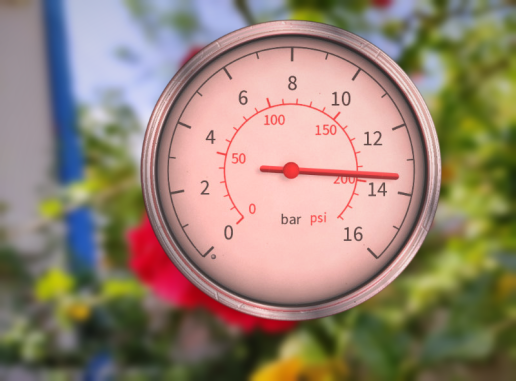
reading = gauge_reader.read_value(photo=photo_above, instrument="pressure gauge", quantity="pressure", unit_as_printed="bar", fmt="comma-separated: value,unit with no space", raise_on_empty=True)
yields 13.5,bar
